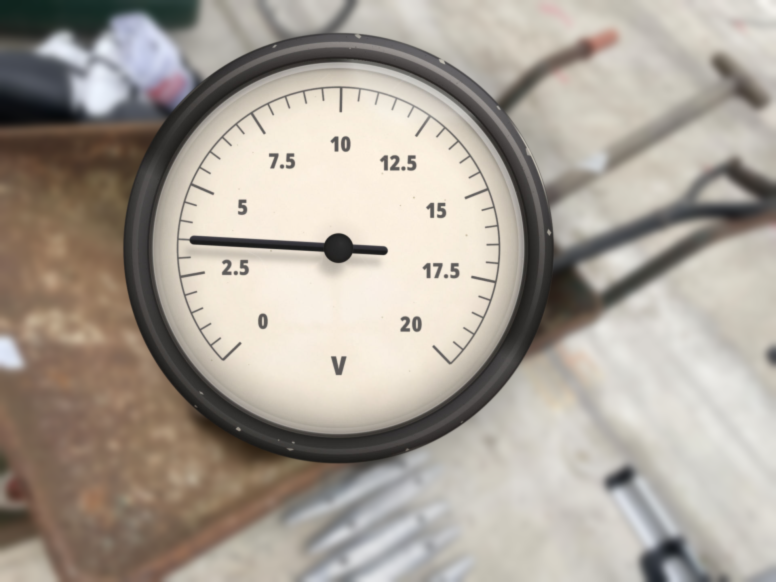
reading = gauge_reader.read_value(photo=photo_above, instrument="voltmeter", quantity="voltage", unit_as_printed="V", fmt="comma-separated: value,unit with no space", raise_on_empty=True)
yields 3.5,V
